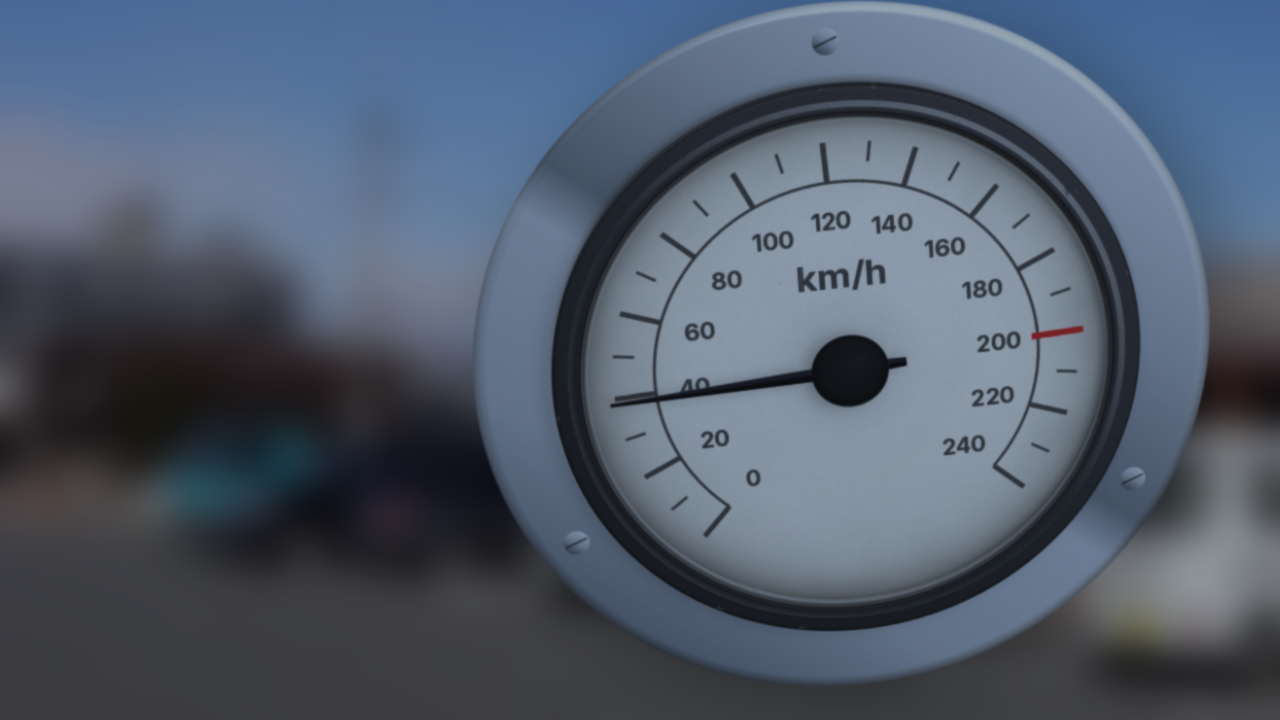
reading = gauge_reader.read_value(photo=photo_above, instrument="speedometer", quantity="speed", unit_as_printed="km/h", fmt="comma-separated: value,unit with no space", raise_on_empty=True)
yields 40,km/h
